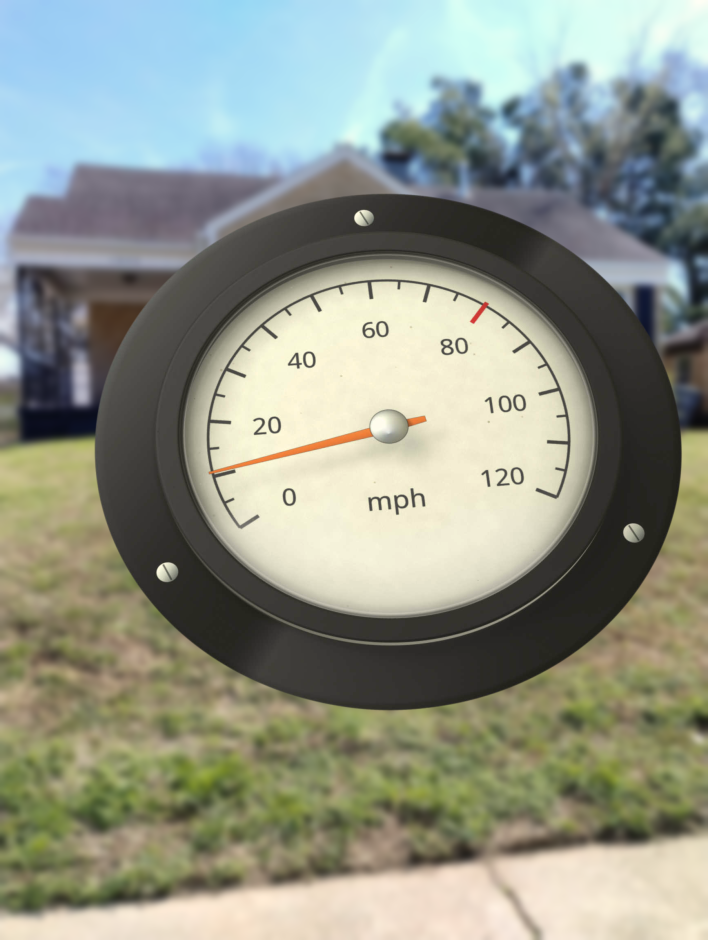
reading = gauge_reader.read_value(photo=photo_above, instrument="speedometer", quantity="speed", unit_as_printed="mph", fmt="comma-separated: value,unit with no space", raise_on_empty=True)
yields 10,mph
